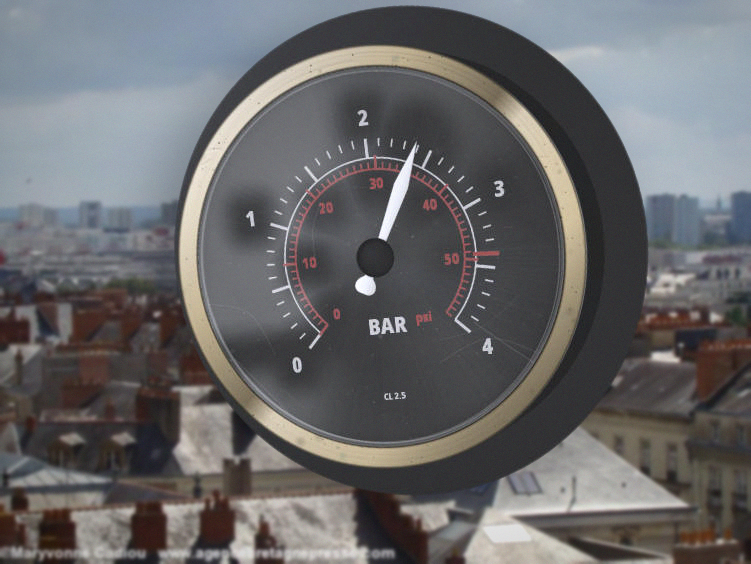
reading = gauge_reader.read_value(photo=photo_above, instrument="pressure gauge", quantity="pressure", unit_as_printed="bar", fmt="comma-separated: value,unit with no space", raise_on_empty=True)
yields 2.4,bar
